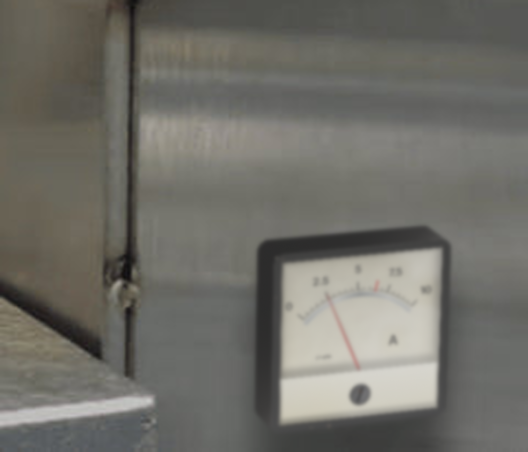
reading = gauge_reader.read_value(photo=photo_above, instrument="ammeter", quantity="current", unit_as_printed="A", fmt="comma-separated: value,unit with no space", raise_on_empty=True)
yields 2.5,A
